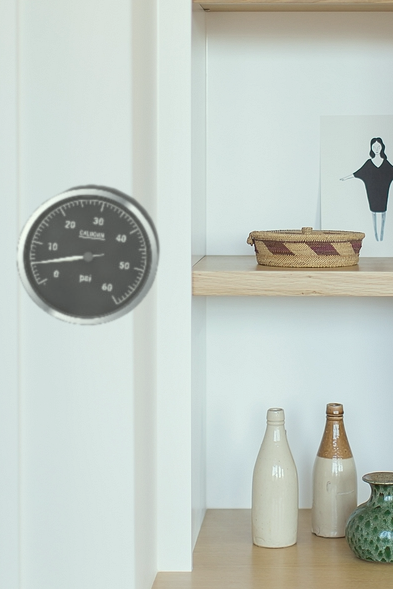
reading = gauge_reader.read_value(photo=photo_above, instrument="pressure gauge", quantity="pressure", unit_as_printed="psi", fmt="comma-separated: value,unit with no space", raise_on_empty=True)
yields 5,psi
